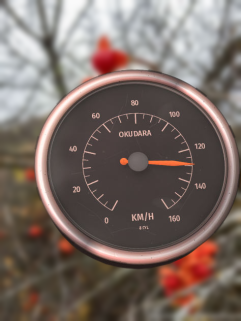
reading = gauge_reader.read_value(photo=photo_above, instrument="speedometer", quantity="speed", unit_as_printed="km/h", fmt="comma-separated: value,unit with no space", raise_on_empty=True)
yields 130,km/h
